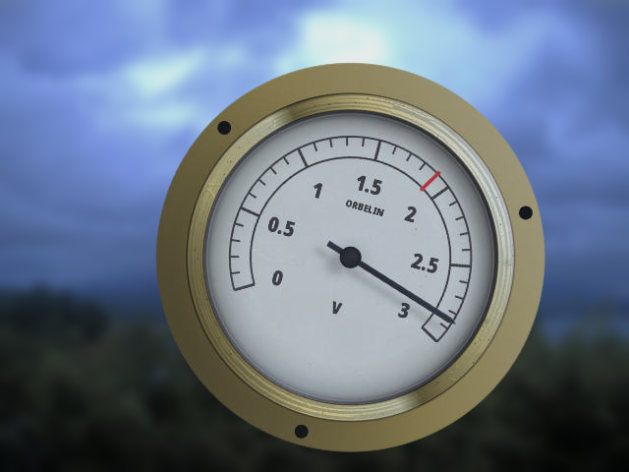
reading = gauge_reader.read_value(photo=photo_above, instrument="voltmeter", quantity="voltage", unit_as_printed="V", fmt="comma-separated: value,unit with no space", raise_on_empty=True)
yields 2.85,V
